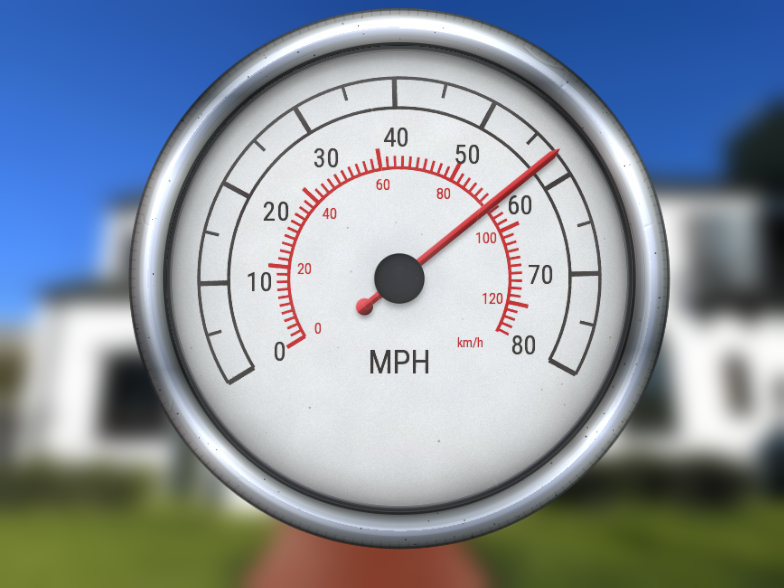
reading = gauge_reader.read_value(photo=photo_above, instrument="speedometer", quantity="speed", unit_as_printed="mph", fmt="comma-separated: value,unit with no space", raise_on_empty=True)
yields 57.5,mph
